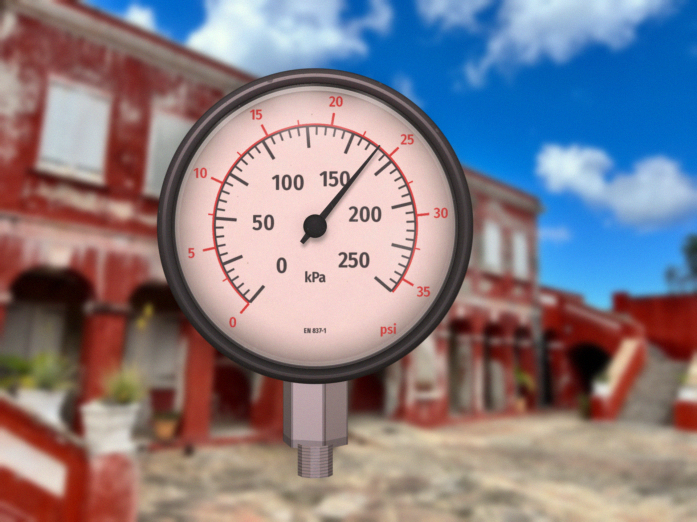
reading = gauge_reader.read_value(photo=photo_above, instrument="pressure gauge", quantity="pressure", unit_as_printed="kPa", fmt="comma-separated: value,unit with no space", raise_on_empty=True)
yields 165,kPa
